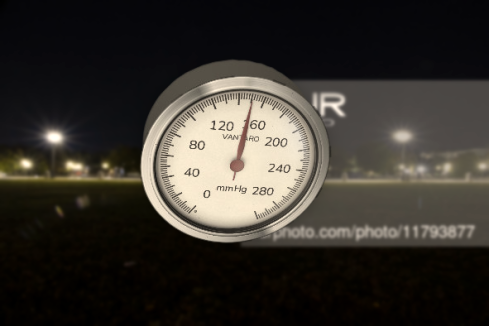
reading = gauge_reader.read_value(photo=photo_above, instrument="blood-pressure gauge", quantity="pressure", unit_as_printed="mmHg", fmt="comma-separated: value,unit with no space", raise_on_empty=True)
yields 150,mmHg
